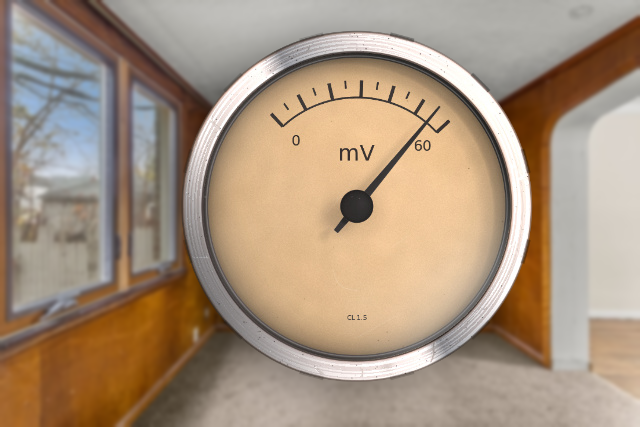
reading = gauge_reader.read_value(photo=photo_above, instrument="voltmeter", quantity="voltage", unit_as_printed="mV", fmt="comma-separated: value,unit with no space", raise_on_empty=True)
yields 55,mV
